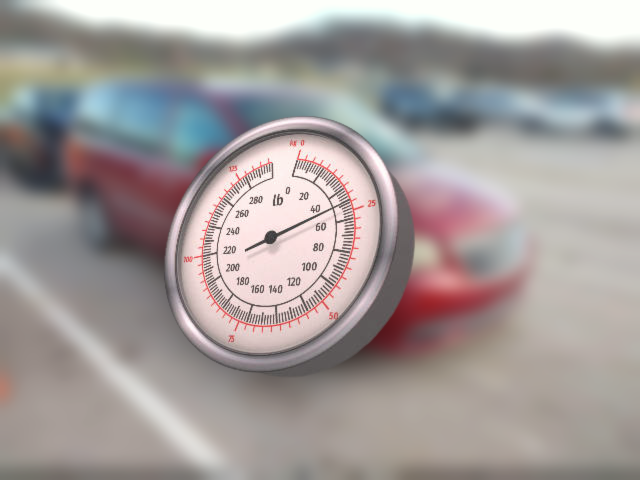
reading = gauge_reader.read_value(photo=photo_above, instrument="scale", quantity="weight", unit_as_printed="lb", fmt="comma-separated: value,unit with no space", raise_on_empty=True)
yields 50,lb
